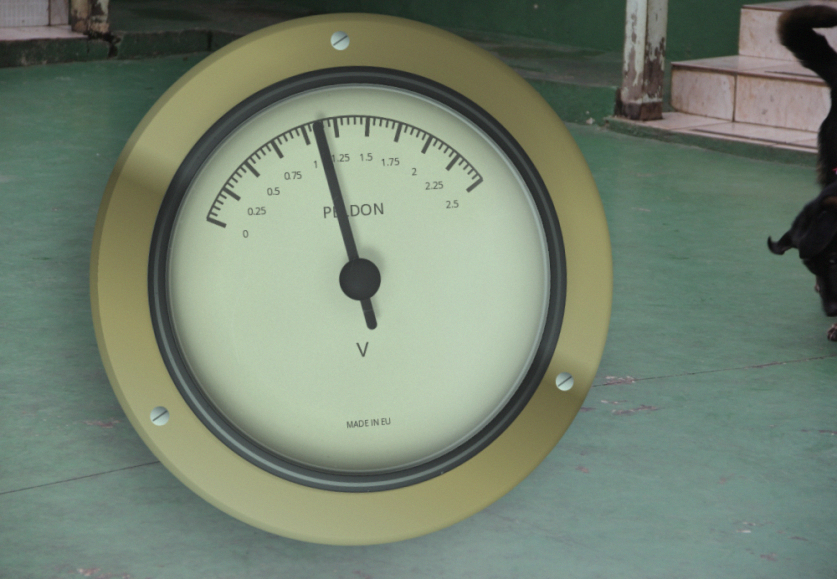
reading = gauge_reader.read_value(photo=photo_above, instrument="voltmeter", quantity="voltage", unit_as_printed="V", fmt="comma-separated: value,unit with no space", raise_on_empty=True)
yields 1.1,V
